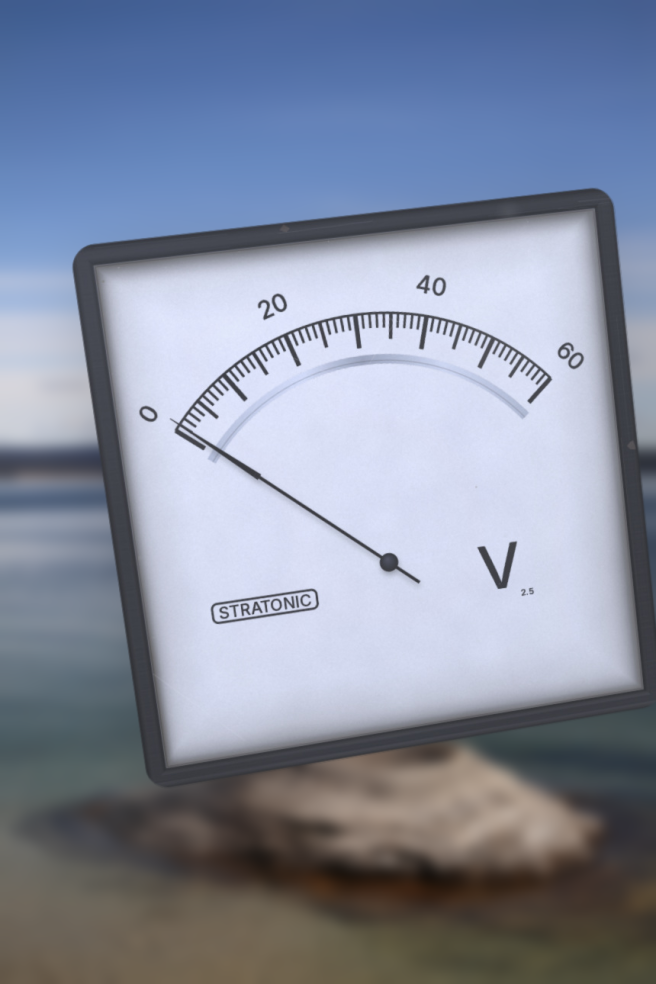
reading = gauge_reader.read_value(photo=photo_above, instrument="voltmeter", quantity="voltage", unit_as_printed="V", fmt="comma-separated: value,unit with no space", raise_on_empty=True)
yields 1,V
